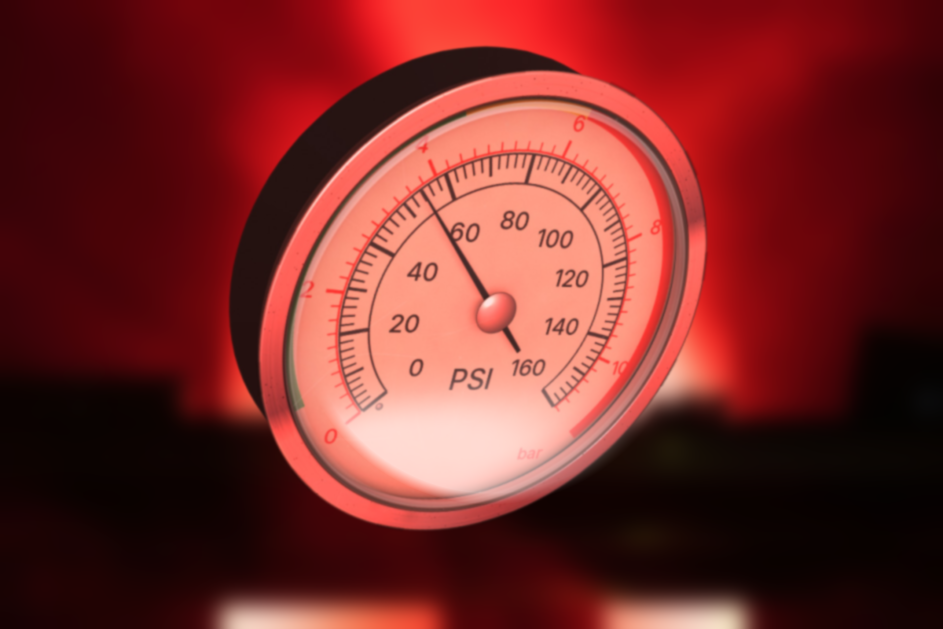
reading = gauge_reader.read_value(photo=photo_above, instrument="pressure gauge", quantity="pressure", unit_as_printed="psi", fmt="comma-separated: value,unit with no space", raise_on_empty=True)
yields 54,psi
